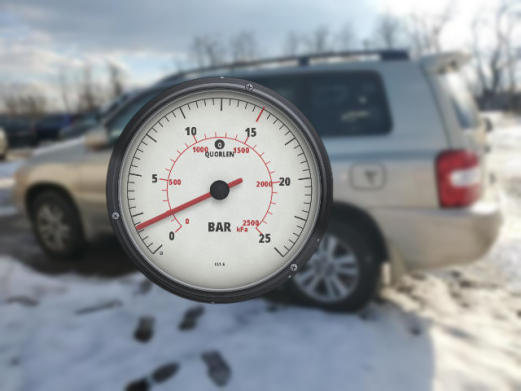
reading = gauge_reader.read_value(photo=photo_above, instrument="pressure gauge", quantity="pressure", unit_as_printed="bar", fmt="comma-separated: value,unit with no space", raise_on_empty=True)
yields 1.75,bar
